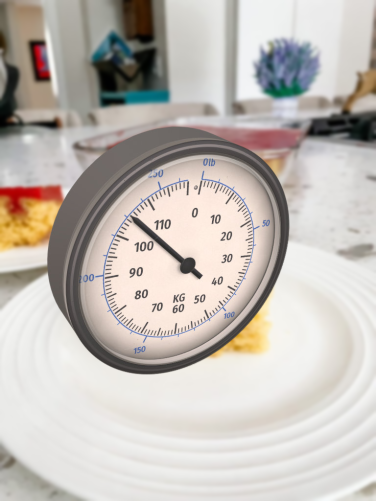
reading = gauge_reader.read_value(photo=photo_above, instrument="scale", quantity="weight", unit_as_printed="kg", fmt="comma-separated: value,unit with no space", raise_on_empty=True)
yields 105,kg
